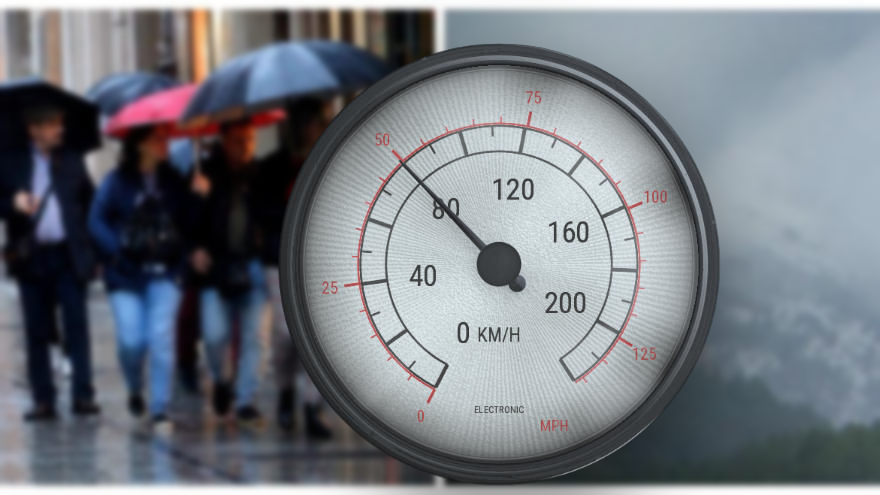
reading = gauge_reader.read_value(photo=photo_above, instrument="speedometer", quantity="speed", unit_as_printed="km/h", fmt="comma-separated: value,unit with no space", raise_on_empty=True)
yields 80,km/h
